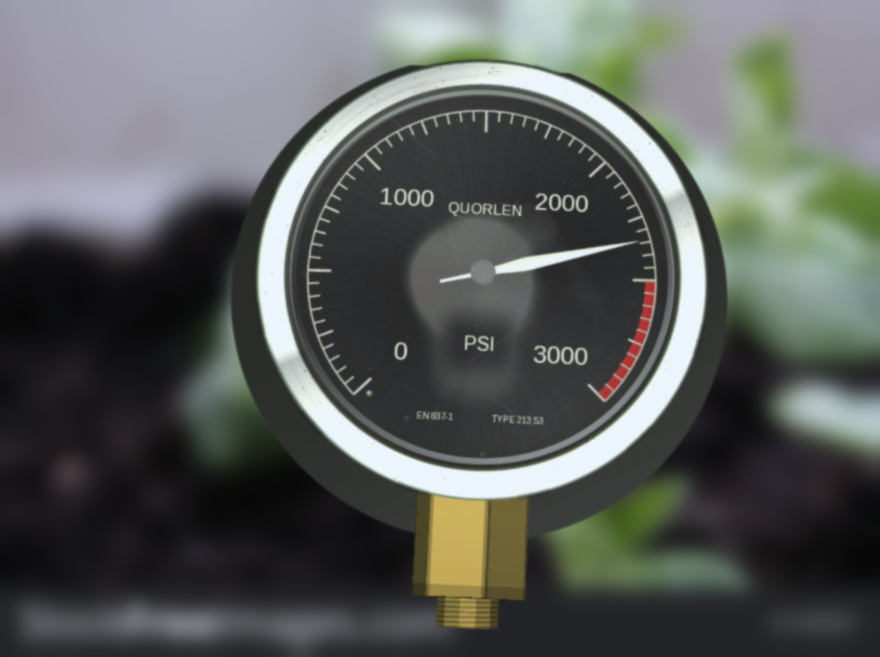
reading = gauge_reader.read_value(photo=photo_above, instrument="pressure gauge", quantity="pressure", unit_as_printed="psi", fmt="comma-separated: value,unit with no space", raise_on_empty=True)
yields 2350,psi
